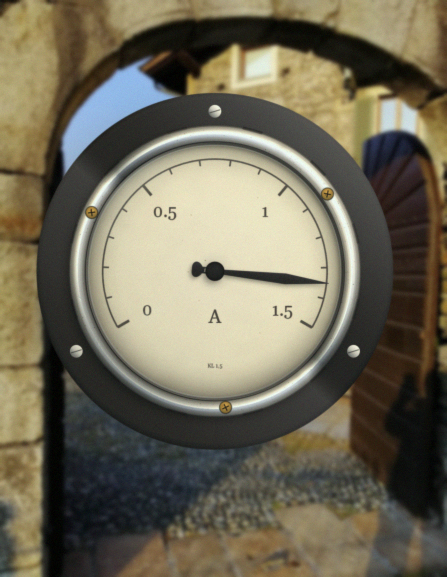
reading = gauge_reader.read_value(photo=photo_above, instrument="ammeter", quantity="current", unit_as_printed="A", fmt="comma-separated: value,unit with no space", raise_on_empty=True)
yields 1.35,A
